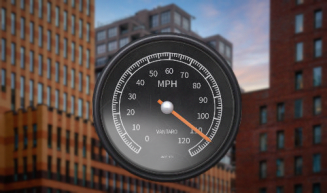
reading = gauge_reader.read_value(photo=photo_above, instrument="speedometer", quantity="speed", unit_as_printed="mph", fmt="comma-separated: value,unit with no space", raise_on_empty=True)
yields 110,mph
